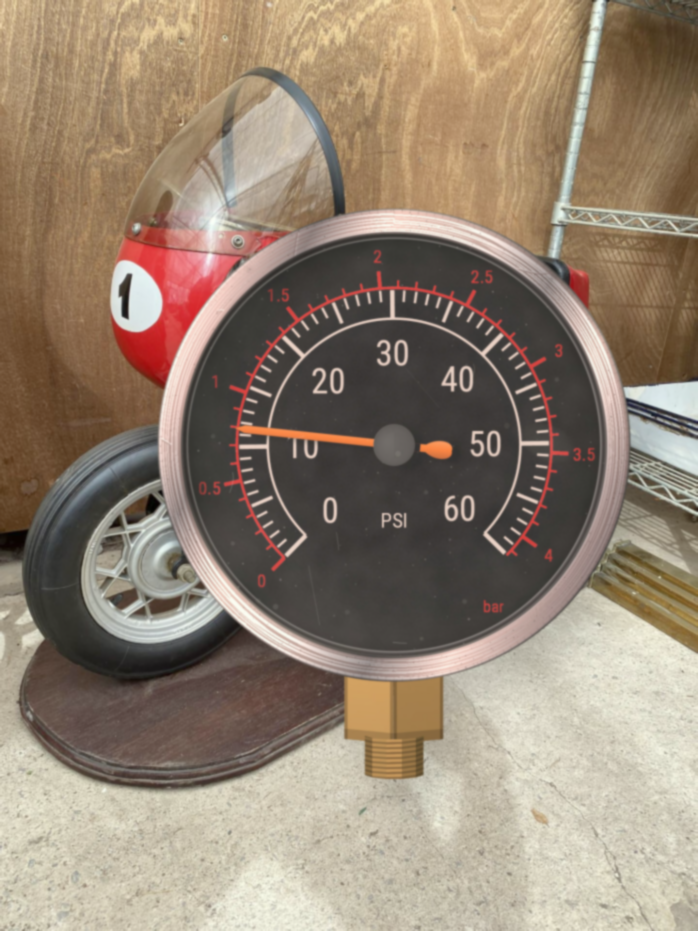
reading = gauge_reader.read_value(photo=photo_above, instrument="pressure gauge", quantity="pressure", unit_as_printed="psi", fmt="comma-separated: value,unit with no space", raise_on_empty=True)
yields 11.5,psi
